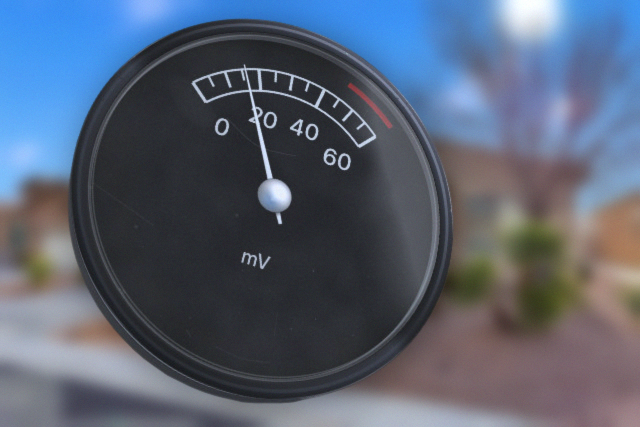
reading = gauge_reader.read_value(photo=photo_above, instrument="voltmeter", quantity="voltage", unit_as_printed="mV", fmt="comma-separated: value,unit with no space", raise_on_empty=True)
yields 15,mV
